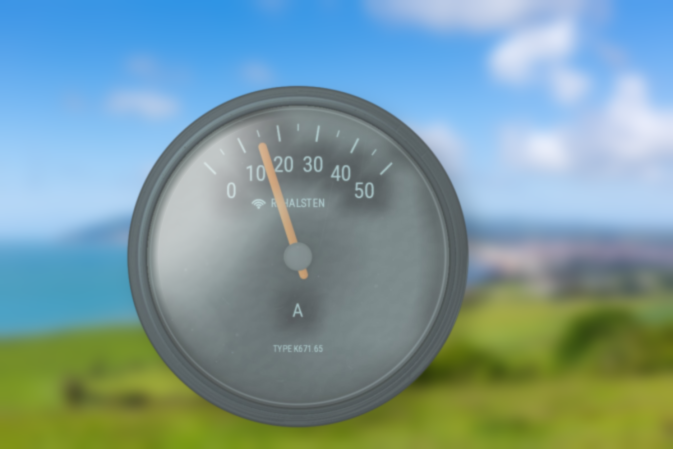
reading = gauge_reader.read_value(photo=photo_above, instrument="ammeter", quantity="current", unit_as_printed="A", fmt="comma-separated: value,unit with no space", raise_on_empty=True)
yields 15,A
